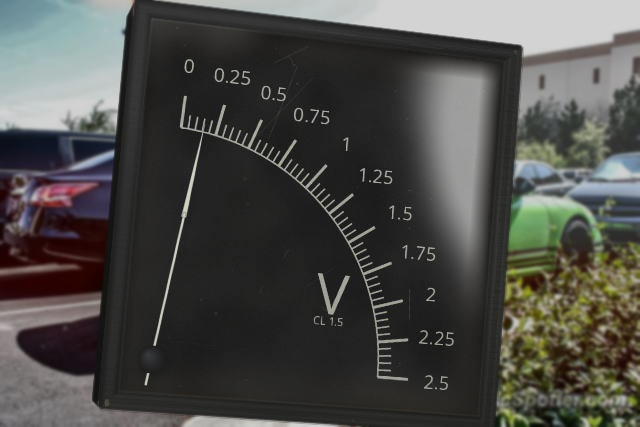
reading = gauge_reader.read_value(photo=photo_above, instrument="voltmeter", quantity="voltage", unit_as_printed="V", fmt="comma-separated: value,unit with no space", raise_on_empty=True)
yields 0.15,V
